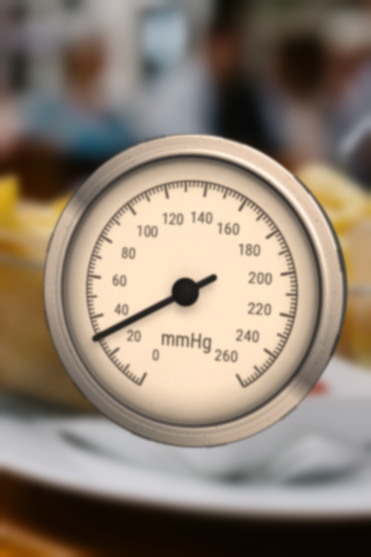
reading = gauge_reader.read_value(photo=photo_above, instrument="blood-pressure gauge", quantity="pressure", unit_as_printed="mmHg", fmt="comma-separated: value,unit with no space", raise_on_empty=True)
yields 30,mmHg
